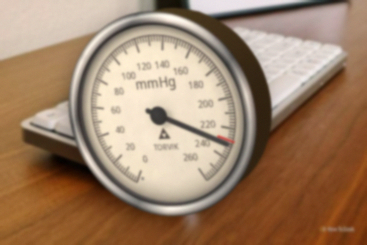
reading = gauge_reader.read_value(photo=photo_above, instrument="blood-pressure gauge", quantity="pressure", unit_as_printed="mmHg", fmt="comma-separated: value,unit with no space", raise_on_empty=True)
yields 230,mmHg
